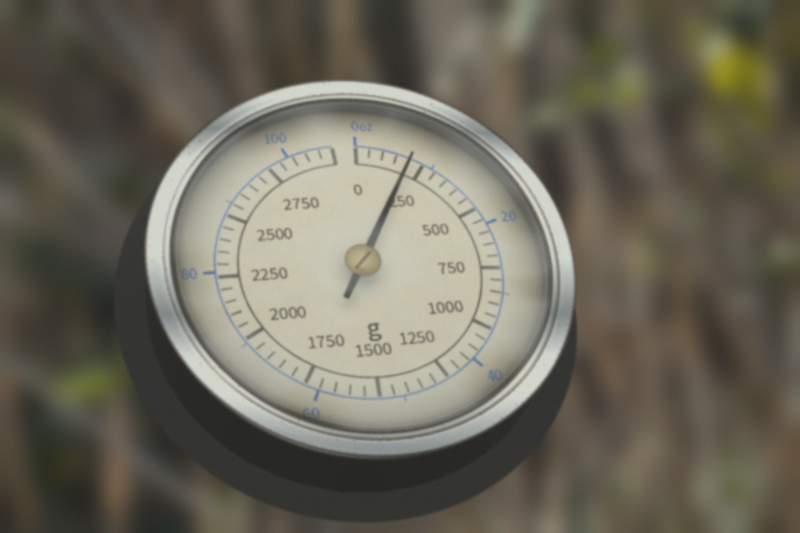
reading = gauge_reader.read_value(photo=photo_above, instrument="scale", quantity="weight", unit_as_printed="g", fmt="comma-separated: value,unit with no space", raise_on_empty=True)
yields 200,g
